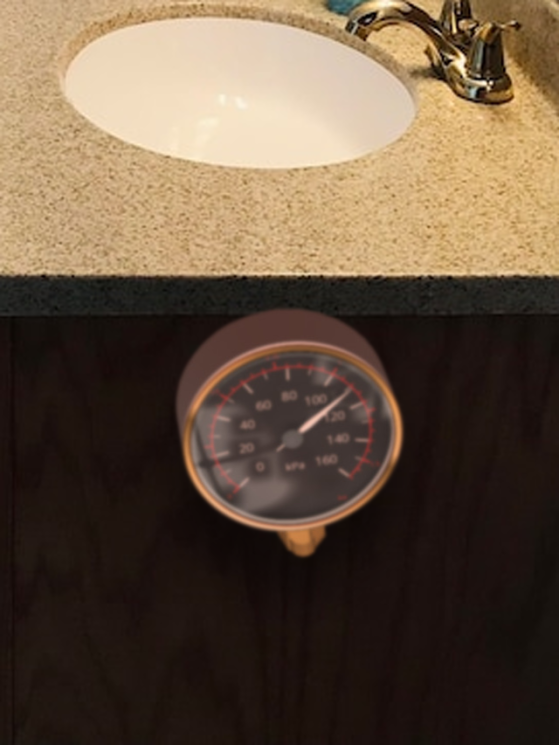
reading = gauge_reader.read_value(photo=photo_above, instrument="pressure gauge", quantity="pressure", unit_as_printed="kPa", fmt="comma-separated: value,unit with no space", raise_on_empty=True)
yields 110,kPa
